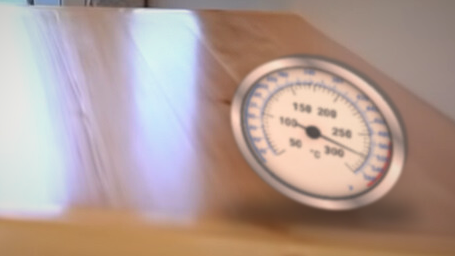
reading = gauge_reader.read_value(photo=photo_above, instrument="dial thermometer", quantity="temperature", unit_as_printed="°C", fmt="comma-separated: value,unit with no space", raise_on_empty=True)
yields 275,°C
